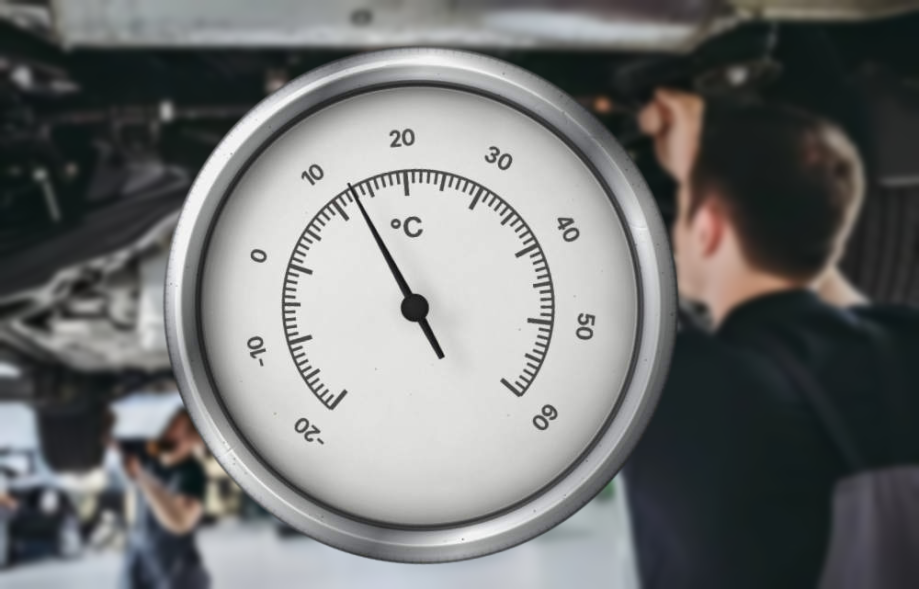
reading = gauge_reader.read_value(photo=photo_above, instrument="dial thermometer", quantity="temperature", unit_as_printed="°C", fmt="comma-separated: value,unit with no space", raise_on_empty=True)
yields 13,°C
